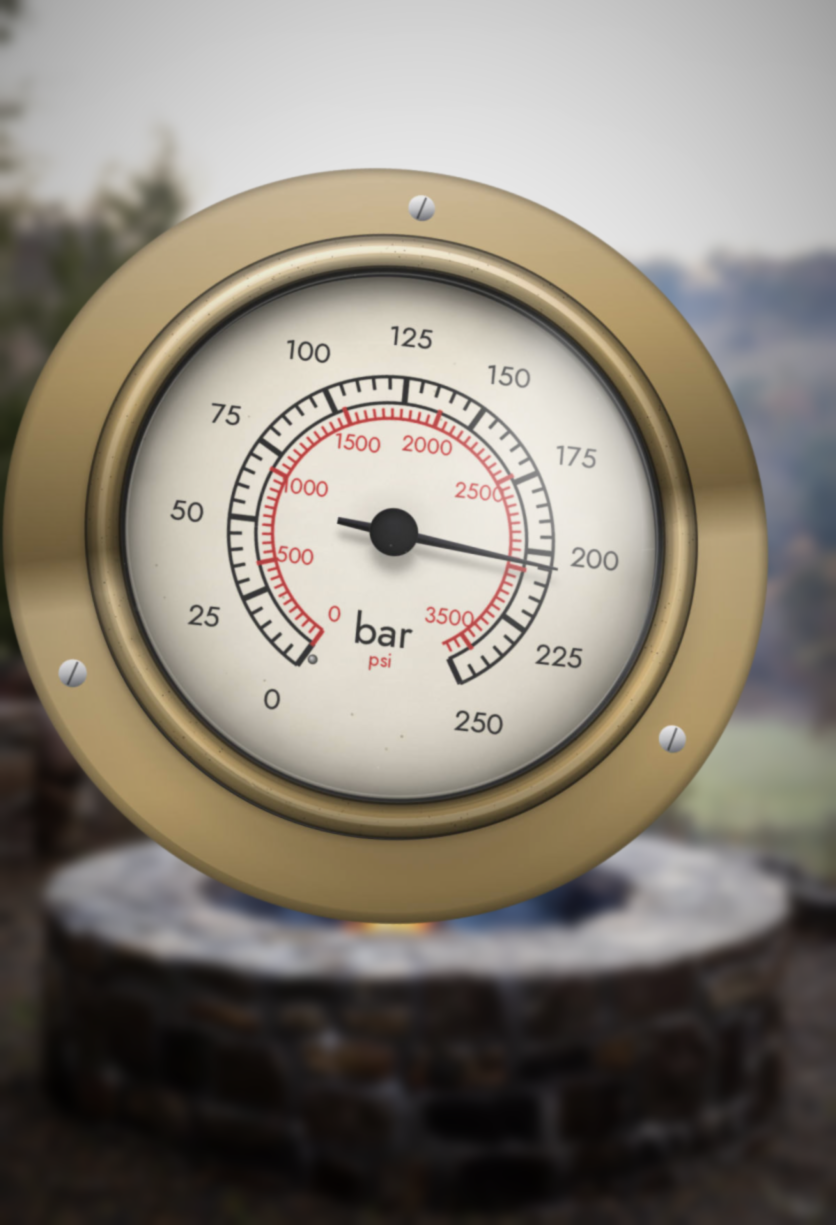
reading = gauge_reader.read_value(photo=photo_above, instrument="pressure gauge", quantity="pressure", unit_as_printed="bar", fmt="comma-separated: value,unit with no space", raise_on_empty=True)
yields 205,bar
